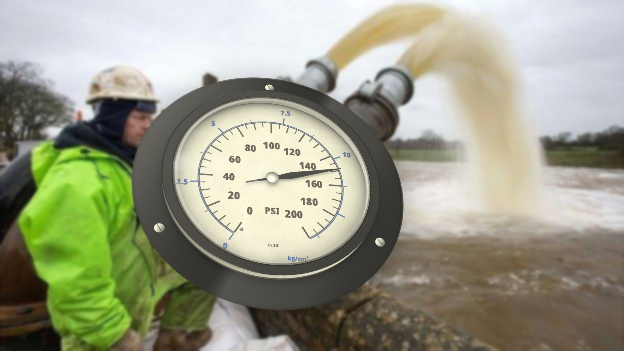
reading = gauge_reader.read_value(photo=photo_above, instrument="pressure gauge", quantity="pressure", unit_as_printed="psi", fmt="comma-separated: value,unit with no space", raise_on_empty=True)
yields 150,psi
